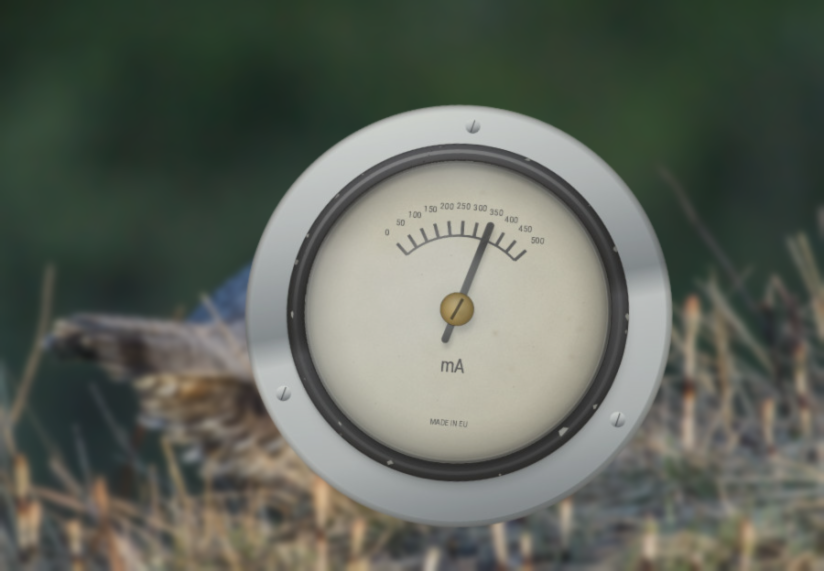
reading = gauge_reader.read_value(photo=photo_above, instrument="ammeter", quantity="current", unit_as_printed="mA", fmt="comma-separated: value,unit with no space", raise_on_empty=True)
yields 350,mA
